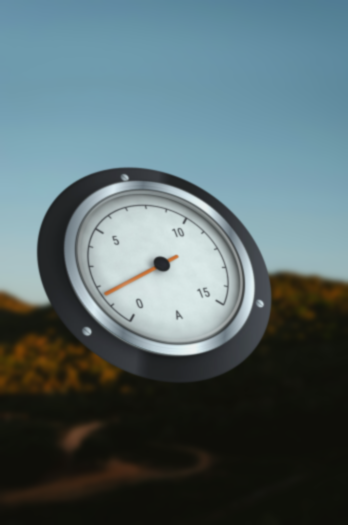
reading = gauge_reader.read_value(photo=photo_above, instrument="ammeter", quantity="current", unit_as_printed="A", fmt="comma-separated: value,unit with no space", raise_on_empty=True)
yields 1.5,A
